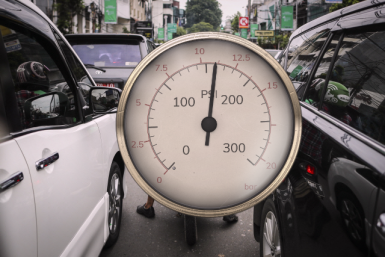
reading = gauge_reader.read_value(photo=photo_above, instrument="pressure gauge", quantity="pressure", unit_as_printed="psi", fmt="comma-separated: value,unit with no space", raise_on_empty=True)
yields 160,psi
